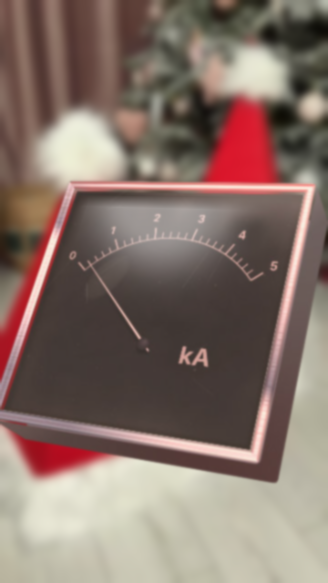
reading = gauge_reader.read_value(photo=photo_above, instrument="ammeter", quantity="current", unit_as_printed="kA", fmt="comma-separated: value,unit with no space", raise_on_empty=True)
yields 0.2,kA
